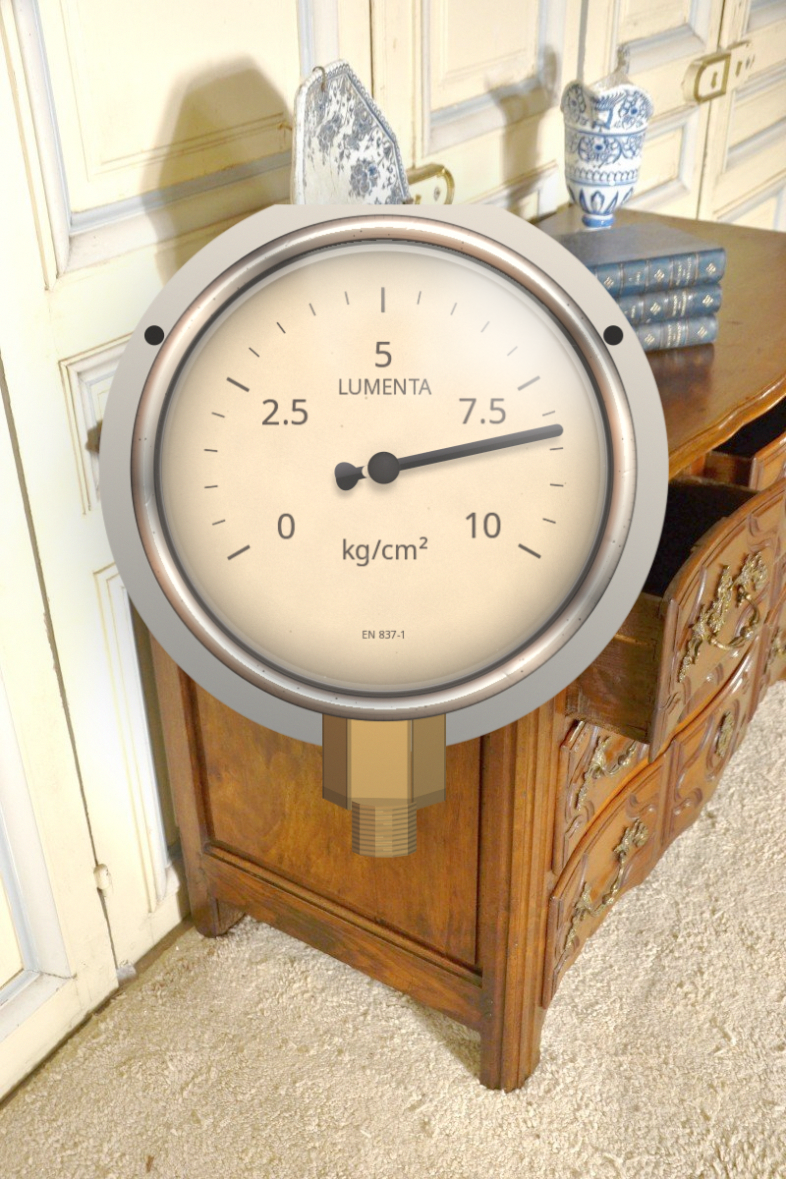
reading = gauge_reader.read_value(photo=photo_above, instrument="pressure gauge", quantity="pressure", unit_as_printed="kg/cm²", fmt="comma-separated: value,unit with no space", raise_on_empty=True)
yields 8.25,kg/cm²
